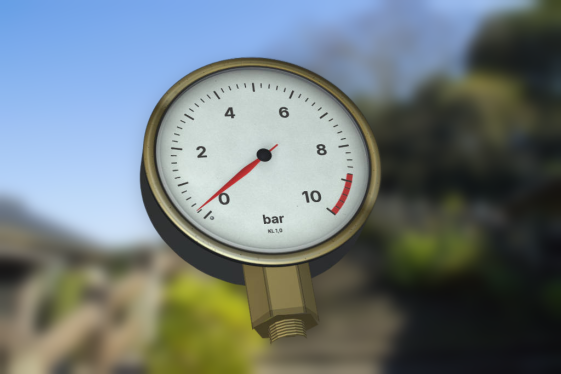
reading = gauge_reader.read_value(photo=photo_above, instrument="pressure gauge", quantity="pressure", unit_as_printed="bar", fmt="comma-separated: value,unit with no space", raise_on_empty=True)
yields 0.2,bar
